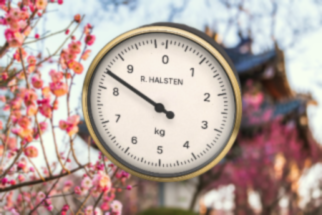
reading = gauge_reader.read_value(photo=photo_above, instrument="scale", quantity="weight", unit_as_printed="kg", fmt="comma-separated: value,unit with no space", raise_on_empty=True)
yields 8.5,kg
